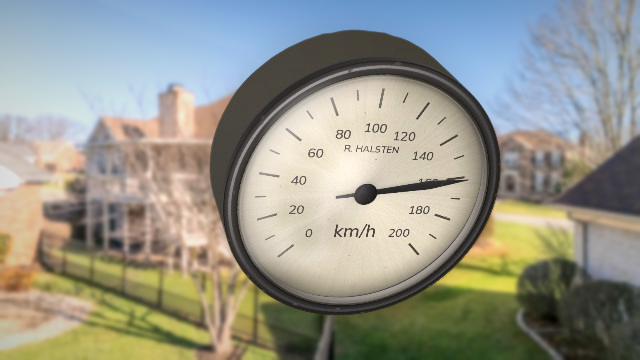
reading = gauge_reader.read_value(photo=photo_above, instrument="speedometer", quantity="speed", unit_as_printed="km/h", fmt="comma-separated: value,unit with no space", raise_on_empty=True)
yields 160,km/h
